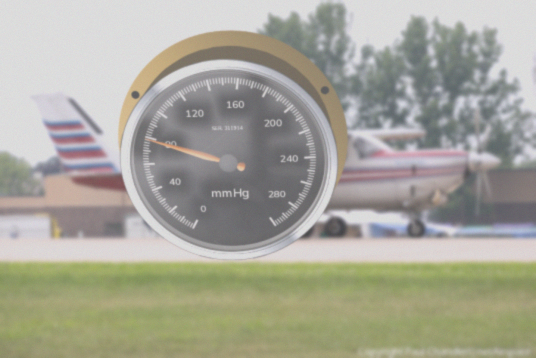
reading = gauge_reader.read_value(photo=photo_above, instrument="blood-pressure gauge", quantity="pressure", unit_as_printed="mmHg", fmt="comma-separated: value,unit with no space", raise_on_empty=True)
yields 80,mmHg
